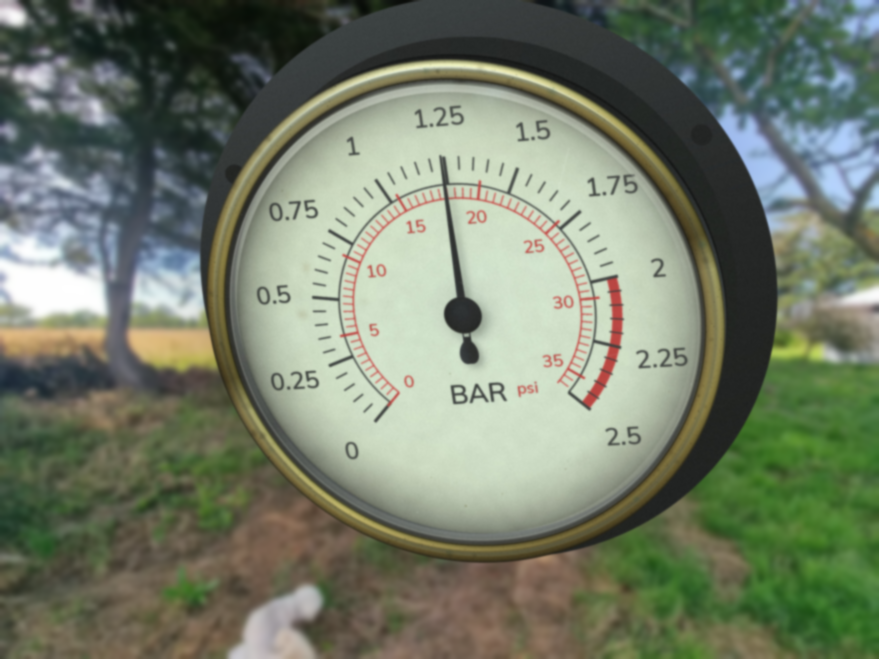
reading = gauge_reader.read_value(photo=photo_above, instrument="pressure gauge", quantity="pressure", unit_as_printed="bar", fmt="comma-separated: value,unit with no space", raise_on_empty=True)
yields 1.25,bar
